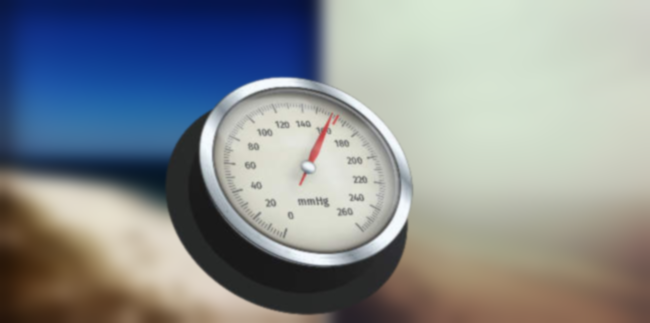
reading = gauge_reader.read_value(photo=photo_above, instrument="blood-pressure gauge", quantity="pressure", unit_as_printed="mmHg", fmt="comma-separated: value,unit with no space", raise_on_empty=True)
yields 160,mmHg
